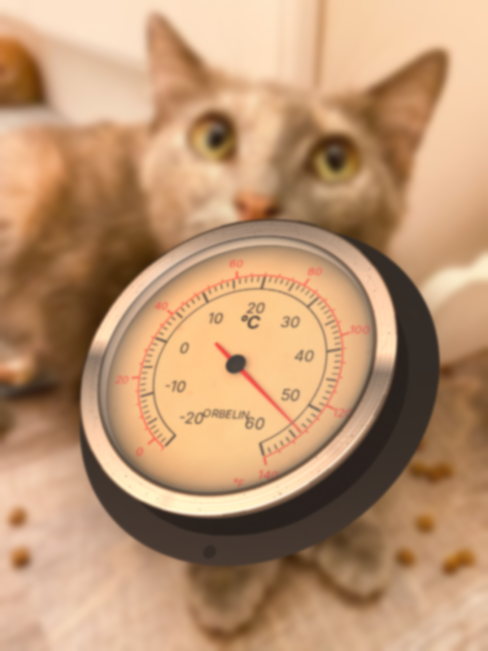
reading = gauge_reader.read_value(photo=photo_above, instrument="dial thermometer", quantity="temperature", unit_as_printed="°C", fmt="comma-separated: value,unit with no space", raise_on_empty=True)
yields 54,°C
